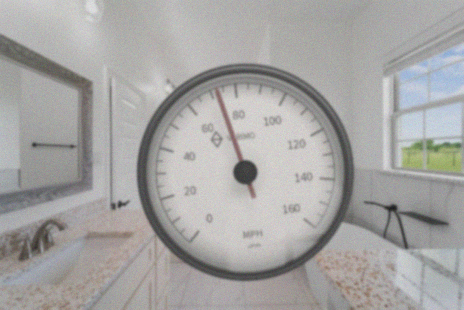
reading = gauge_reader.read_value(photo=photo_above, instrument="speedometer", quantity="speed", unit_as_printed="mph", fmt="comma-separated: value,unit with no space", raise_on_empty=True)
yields 72.5,mph
